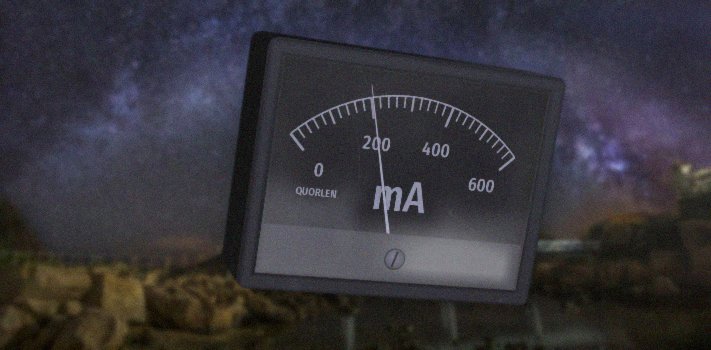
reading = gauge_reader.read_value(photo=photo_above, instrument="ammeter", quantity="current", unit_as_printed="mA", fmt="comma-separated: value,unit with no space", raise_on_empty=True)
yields 200,mA
